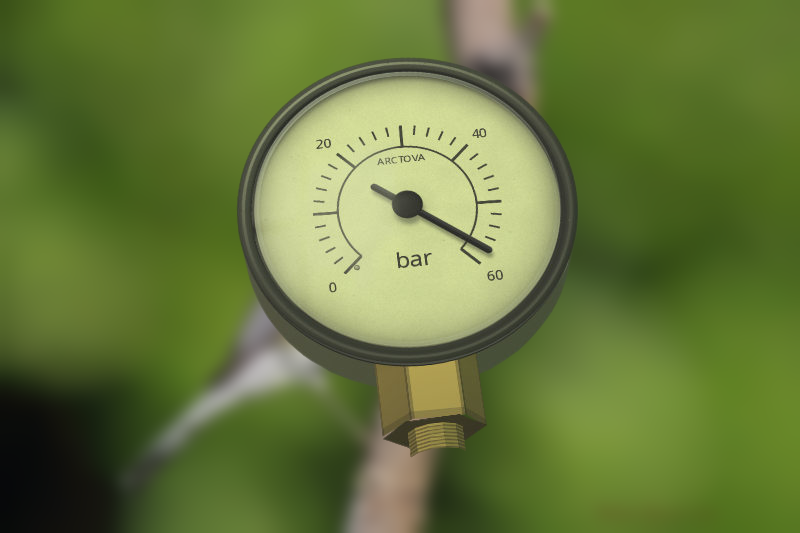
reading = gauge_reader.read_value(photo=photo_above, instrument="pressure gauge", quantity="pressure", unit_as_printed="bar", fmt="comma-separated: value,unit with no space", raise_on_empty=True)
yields 58,bar
